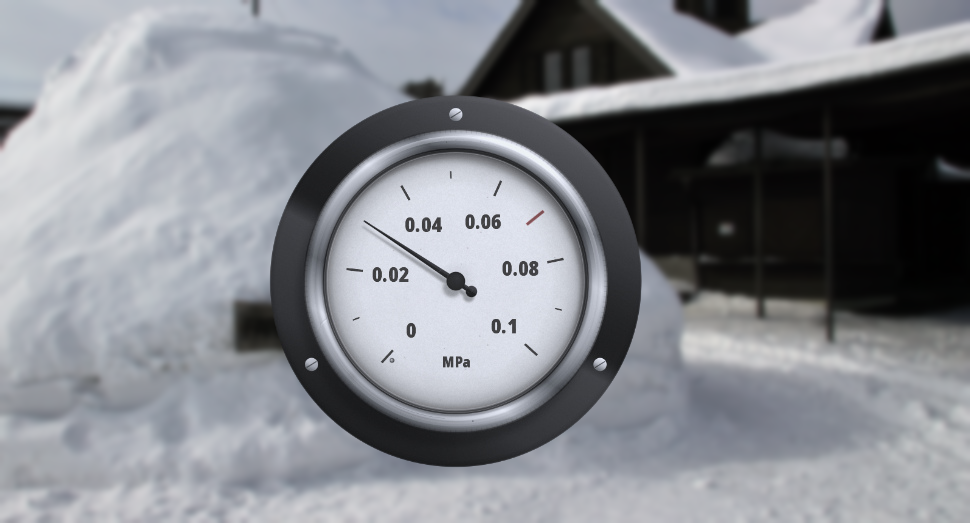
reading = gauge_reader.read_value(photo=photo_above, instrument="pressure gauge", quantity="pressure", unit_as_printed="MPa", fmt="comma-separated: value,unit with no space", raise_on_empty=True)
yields 0.03,MPa
